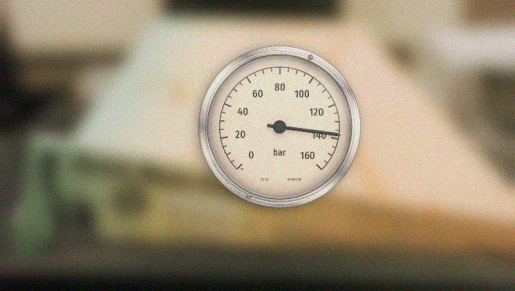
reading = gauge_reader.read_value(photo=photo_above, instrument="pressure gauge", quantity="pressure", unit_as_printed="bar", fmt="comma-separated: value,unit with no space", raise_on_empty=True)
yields 137.5,bar
